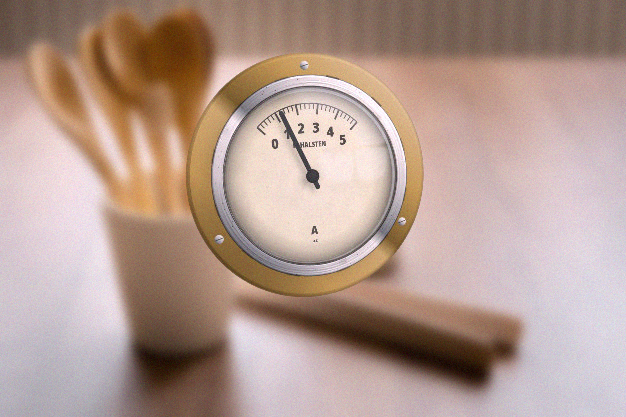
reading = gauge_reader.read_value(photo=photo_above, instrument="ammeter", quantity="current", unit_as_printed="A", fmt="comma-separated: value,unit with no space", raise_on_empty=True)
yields 1.2,A
